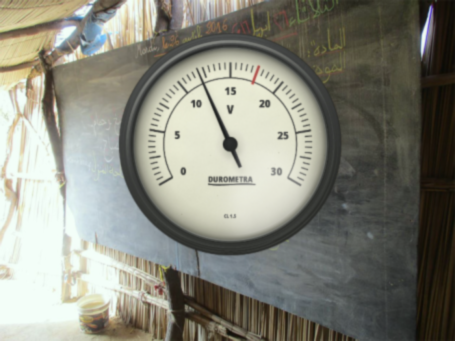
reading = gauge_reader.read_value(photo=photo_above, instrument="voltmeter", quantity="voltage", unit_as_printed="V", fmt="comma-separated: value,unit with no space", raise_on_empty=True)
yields 12,V
